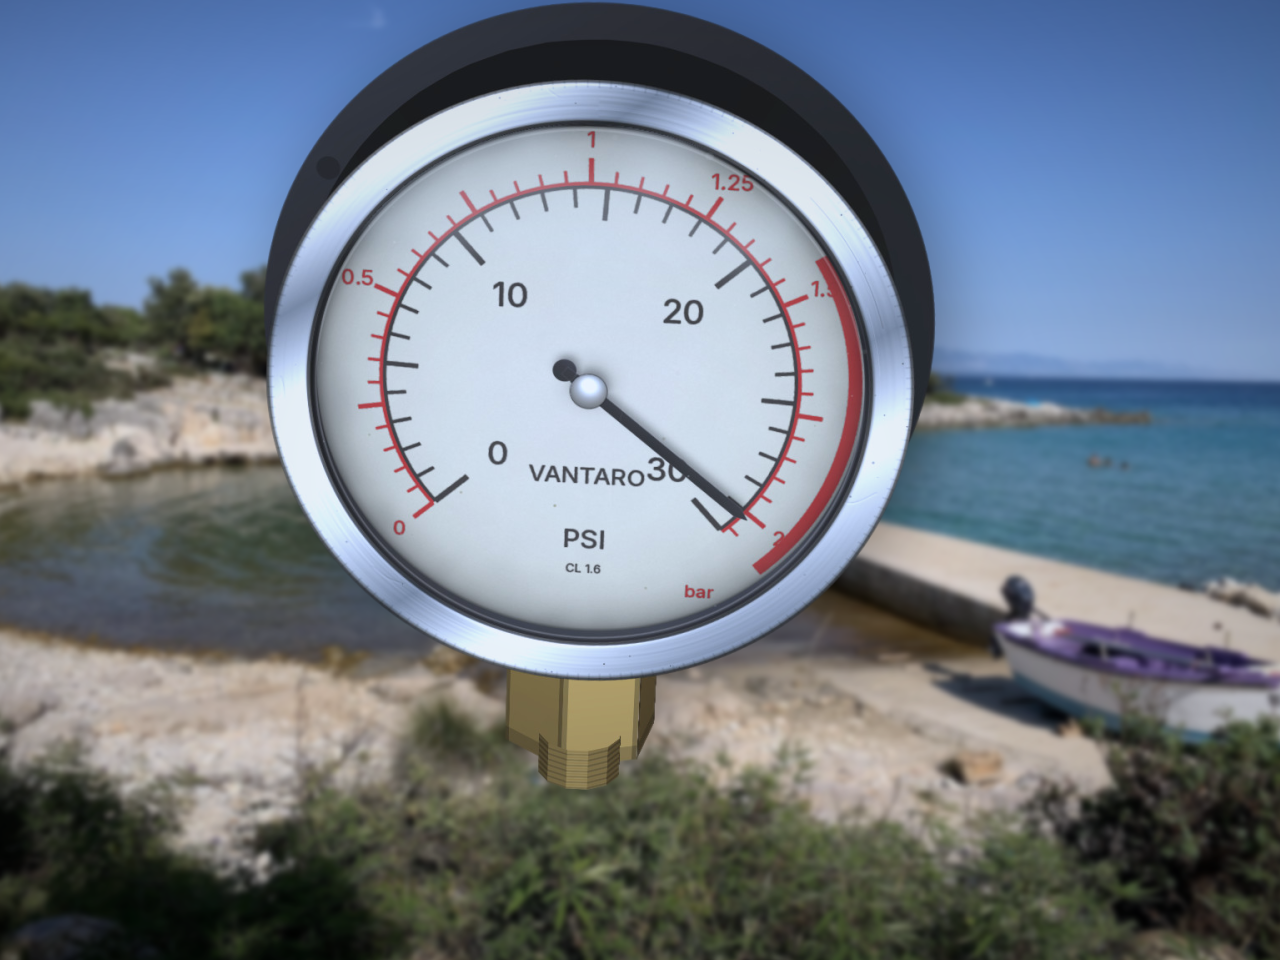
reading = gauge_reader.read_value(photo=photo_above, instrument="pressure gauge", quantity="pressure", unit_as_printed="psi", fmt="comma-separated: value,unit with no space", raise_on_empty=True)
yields 29,psi
